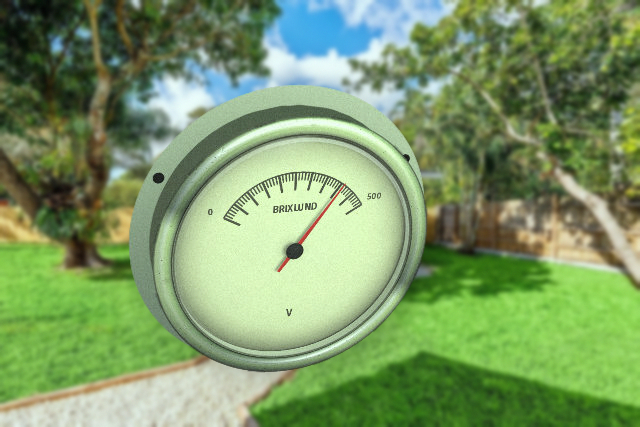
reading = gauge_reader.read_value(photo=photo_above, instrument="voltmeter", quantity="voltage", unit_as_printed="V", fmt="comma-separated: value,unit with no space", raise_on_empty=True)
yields 400,V
